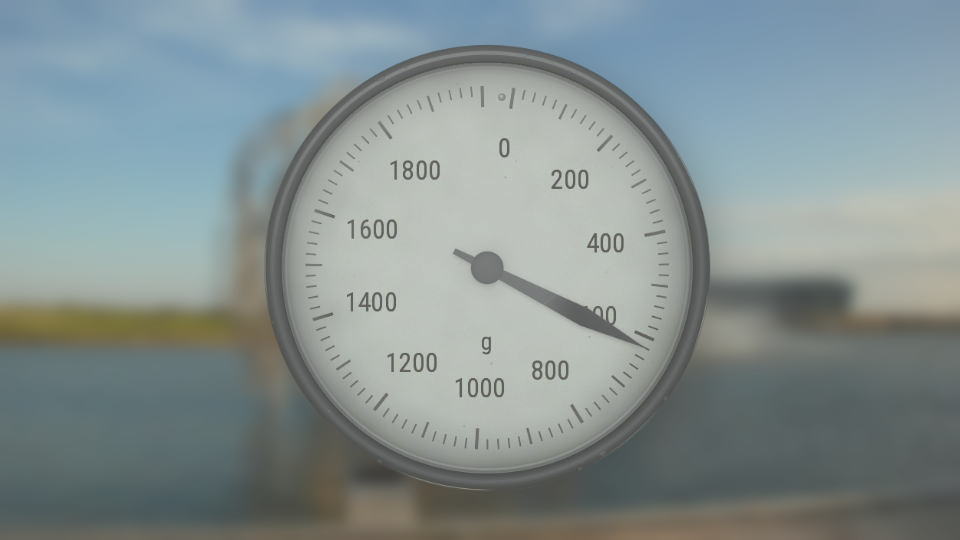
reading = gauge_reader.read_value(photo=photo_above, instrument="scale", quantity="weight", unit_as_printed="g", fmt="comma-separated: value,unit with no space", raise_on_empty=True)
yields 620,g
